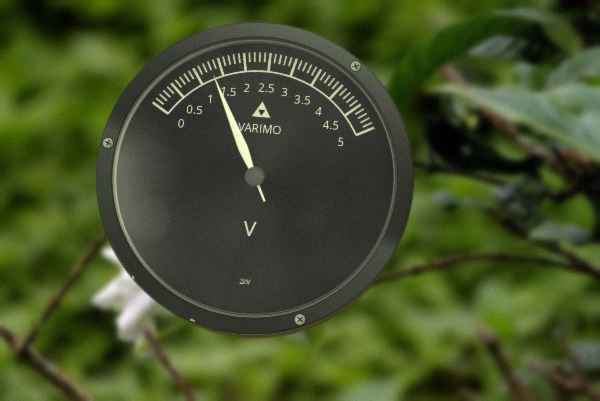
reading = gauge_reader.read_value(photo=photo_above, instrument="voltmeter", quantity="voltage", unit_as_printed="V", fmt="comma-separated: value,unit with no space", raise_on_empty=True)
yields 1.3,V
